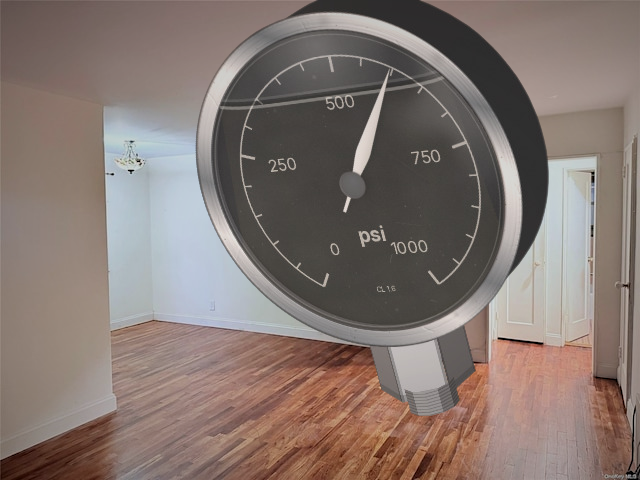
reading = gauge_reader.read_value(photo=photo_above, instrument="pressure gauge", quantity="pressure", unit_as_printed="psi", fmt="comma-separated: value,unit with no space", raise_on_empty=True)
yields 600,psi
